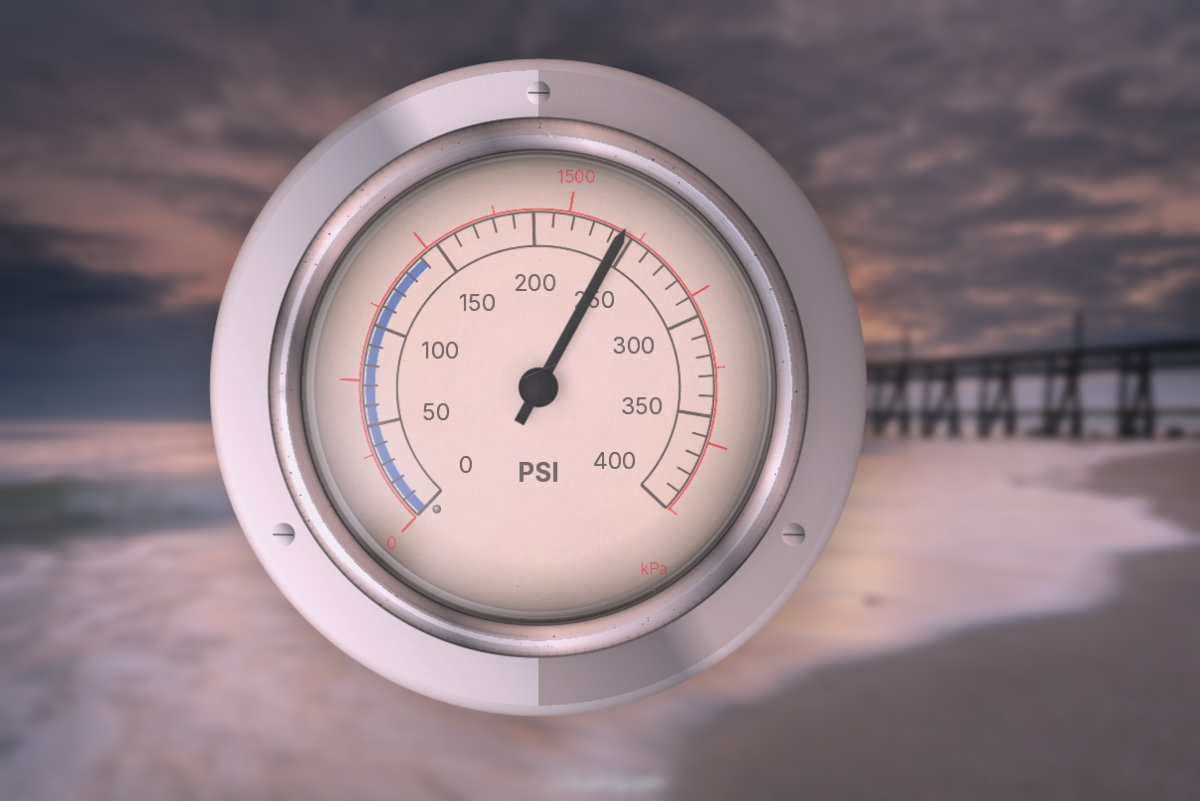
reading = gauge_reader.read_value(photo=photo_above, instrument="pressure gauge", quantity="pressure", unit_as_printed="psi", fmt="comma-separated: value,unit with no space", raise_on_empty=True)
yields 245,psi
